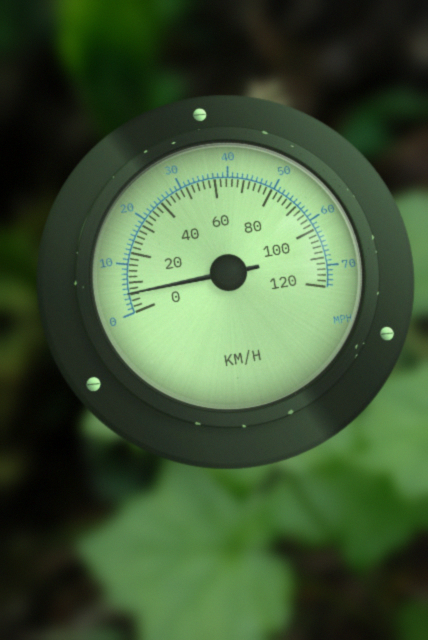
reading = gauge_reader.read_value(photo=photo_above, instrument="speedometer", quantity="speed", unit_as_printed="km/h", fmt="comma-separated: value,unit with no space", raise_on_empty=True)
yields 6,km/h
